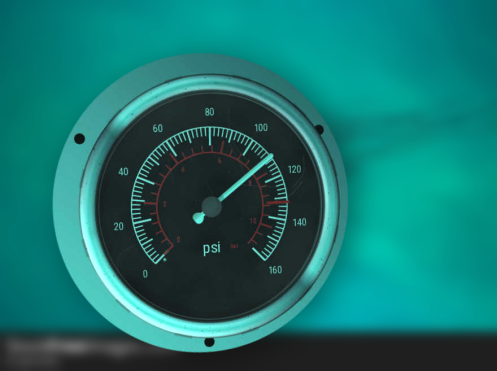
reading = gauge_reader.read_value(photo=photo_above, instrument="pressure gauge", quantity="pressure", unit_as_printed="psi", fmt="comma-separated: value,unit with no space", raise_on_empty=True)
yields 110,psi
